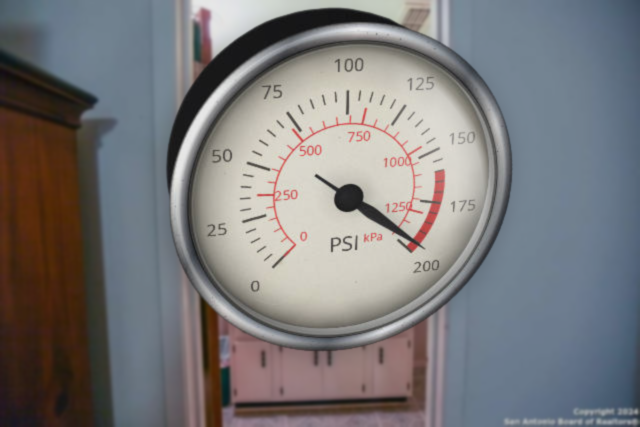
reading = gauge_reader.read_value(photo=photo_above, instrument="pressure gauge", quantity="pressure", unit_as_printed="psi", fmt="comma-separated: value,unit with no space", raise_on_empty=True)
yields 195,psi
